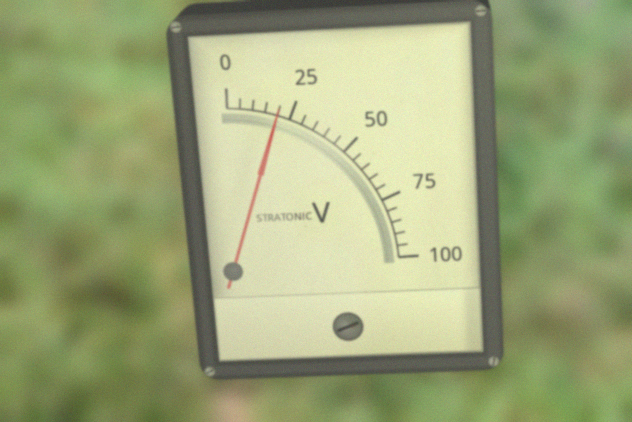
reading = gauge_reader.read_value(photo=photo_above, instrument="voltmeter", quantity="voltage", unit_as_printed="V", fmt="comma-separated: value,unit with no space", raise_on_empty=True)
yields 20,V
